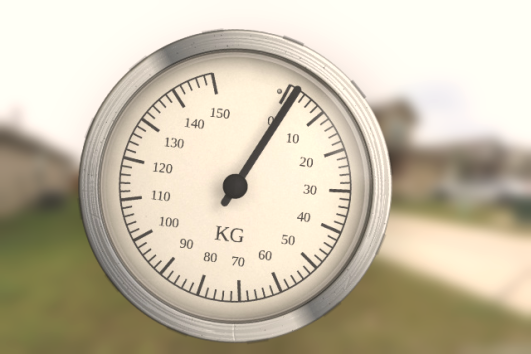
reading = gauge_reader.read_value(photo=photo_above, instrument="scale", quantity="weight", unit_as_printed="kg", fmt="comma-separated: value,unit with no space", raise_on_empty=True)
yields 2,kg
